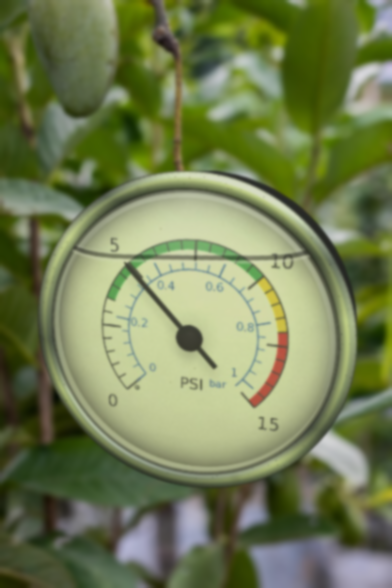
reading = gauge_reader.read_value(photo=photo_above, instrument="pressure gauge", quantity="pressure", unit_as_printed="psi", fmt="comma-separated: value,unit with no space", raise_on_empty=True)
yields 5,psi
